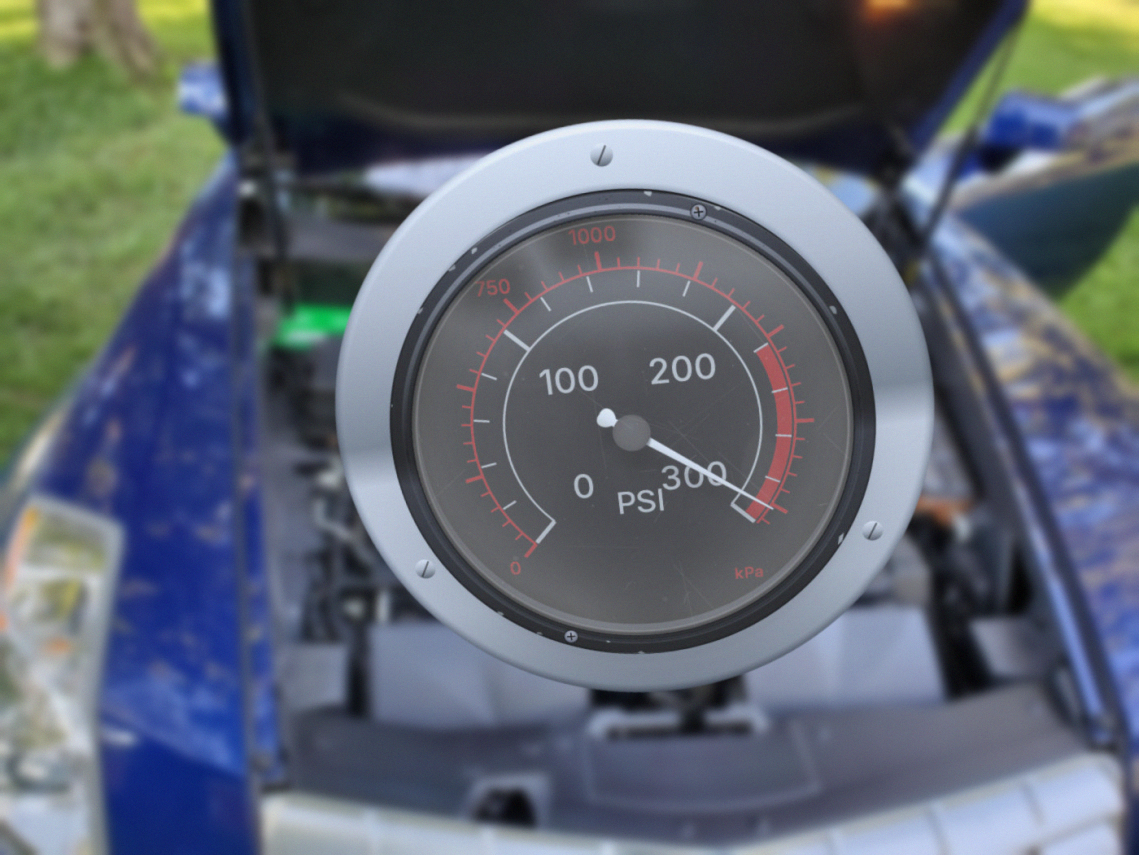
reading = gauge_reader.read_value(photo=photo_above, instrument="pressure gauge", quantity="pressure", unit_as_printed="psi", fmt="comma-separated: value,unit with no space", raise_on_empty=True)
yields 290,psi
